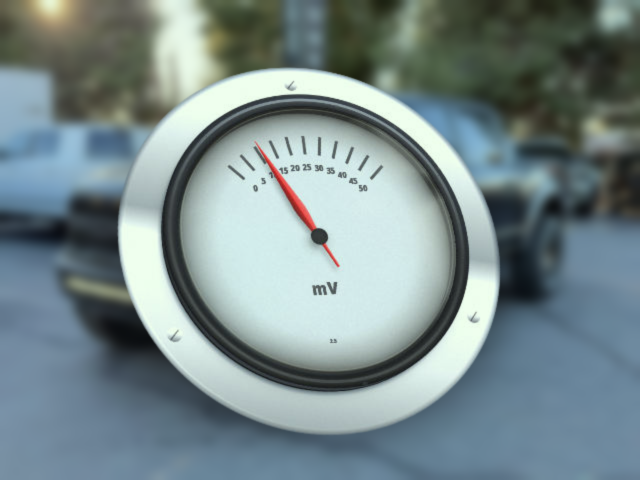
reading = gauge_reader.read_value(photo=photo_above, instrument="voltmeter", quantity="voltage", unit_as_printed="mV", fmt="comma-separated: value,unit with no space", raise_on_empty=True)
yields 10,mV
